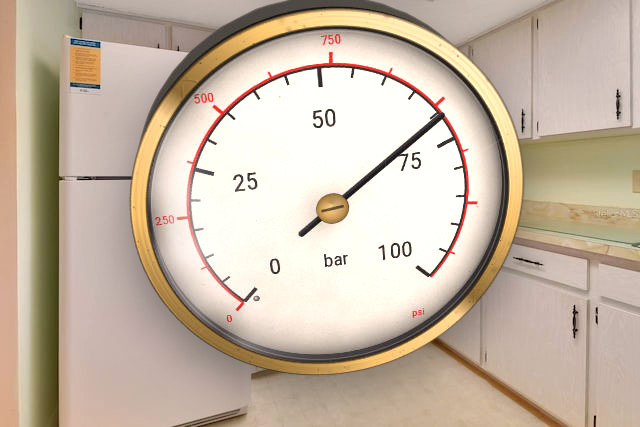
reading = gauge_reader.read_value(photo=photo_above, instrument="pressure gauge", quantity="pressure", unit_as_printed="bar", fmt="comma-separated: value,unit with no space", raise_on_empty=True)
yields 70,bar
